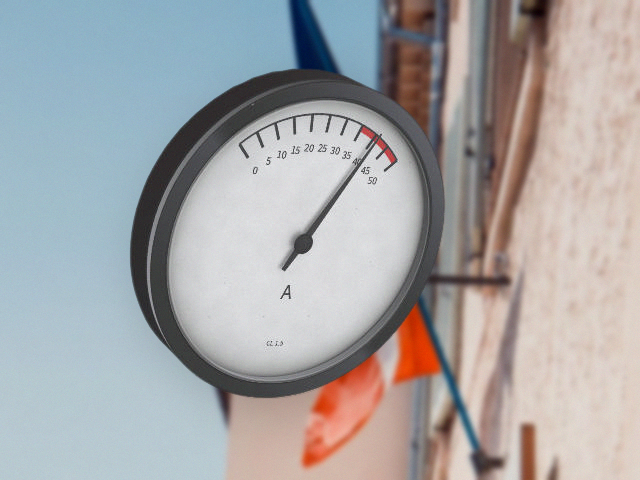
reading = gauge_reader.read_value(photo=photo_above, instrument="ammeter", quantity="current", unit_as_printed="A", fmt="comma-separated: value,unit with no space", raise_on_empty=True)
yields 40,A
